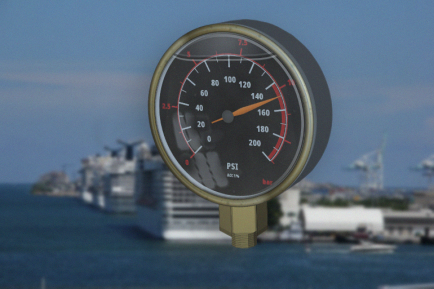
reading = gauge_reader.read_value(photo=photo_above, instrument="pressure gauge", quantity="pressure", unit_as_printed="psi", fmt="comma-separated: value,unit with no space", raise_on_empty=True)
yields 150,psi
